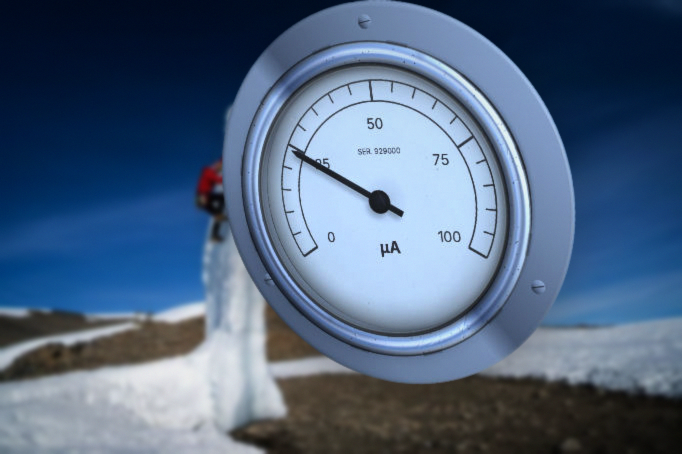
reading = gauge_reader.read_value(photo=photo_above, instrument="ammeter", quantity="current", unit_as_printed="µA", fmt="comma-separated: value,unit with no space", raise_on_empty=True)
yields 25,µA
